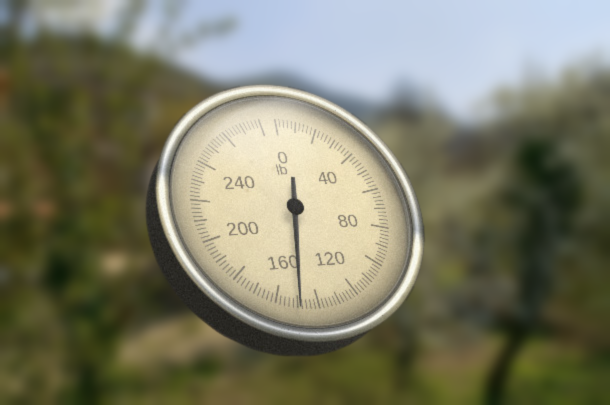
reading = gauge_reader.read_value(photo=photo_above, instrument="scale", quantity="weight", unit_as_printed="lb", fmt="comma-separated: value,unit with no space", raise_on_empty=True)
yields 150,lb
